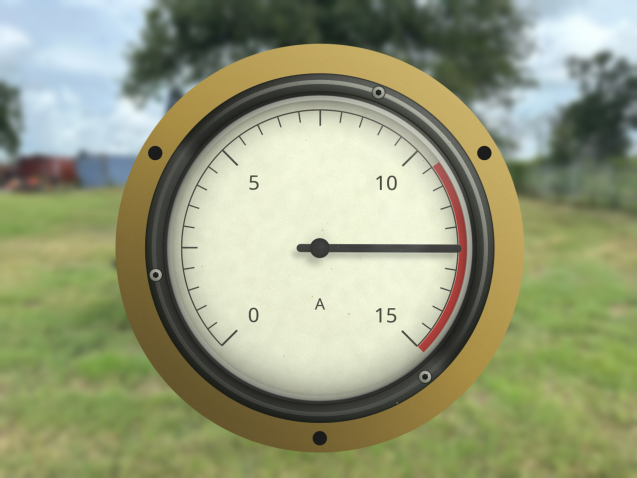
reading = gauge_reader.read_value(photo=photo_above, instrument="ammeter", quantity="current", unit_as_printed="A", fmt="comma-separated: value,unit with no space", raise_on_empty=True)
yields 12.5,A
